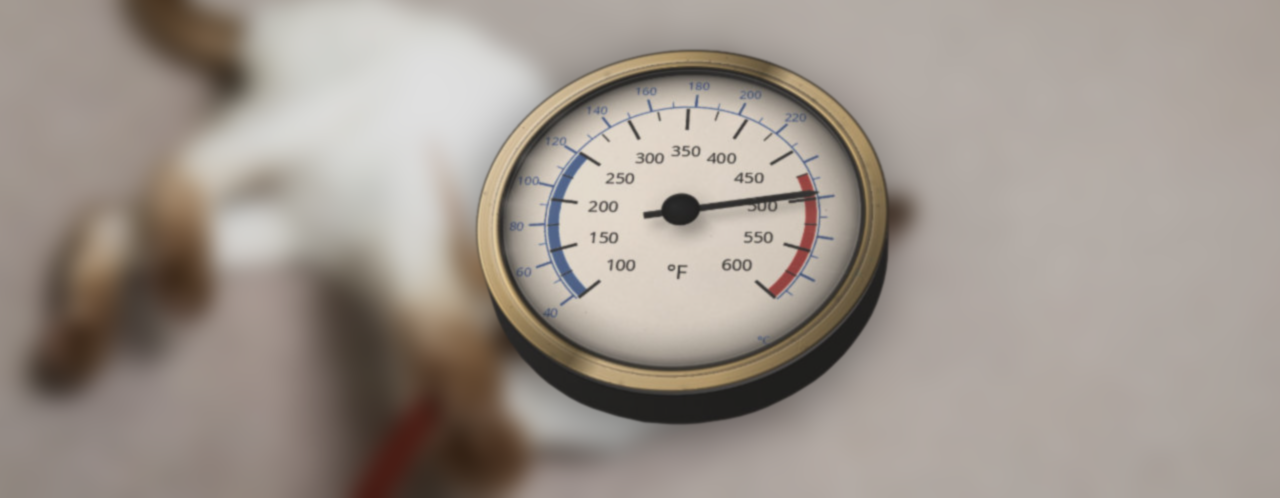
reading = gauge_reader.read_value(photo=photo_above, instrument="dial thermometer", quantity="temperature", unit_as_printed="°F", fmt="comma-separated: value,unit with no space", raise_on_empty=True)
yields 500,°F
